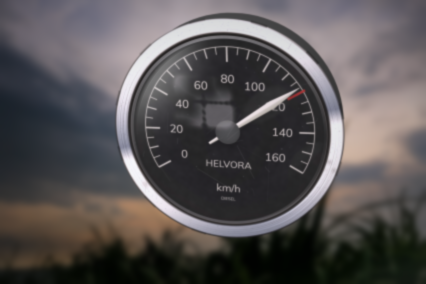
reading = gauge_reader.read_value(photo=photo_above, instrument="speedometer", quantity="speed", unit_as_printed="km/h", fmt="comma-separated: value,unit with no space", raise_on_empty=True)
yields 117.5,km/h
